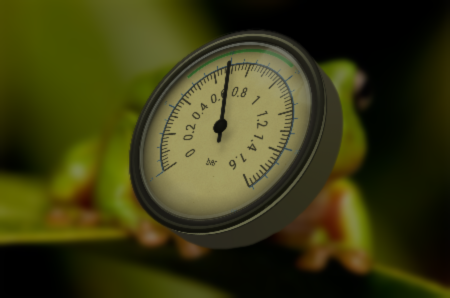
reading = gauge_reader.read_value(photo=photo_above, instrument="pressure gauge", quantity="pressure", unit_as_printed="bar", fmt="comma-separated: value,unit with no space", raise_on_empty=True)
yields 0.7,bar
